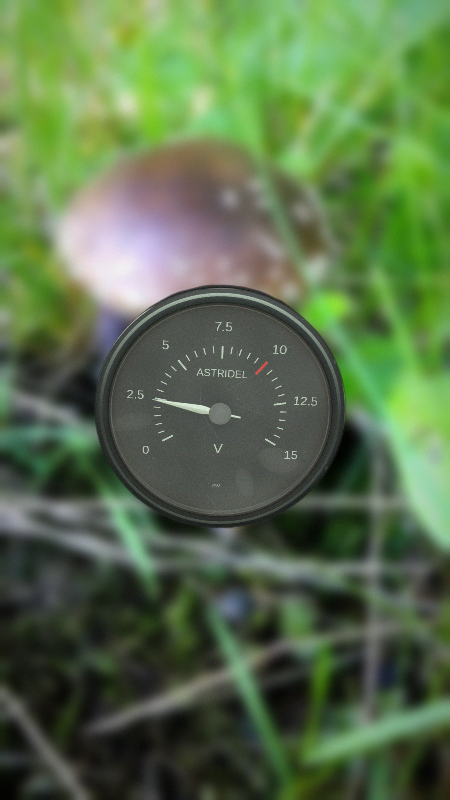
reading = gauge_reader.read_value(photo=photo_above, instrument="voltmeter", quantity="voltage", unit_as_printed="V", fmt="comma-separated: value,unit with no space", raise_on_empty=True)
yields 2.5,V
